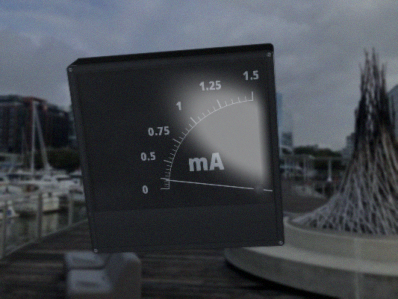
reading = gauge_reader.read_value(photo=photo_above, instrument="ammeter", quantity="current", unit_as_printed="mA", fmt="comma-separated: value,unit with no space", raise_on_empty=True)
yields 0.25,mA
